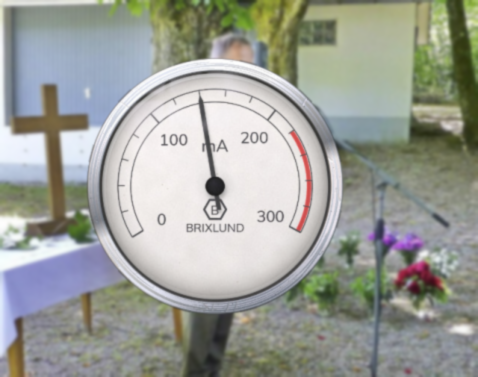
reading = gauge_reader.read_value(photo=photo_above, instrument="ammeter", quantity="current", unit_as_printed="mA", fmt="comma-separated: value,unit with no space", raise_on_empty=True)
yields 140,mA
